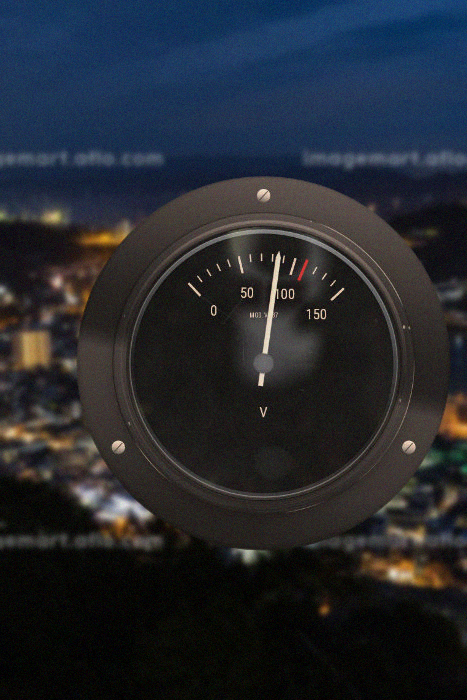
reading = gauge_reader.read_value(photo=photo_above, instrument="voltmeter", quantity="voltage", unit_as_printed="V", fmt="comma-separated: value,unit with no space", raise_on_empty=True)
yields 85,V
